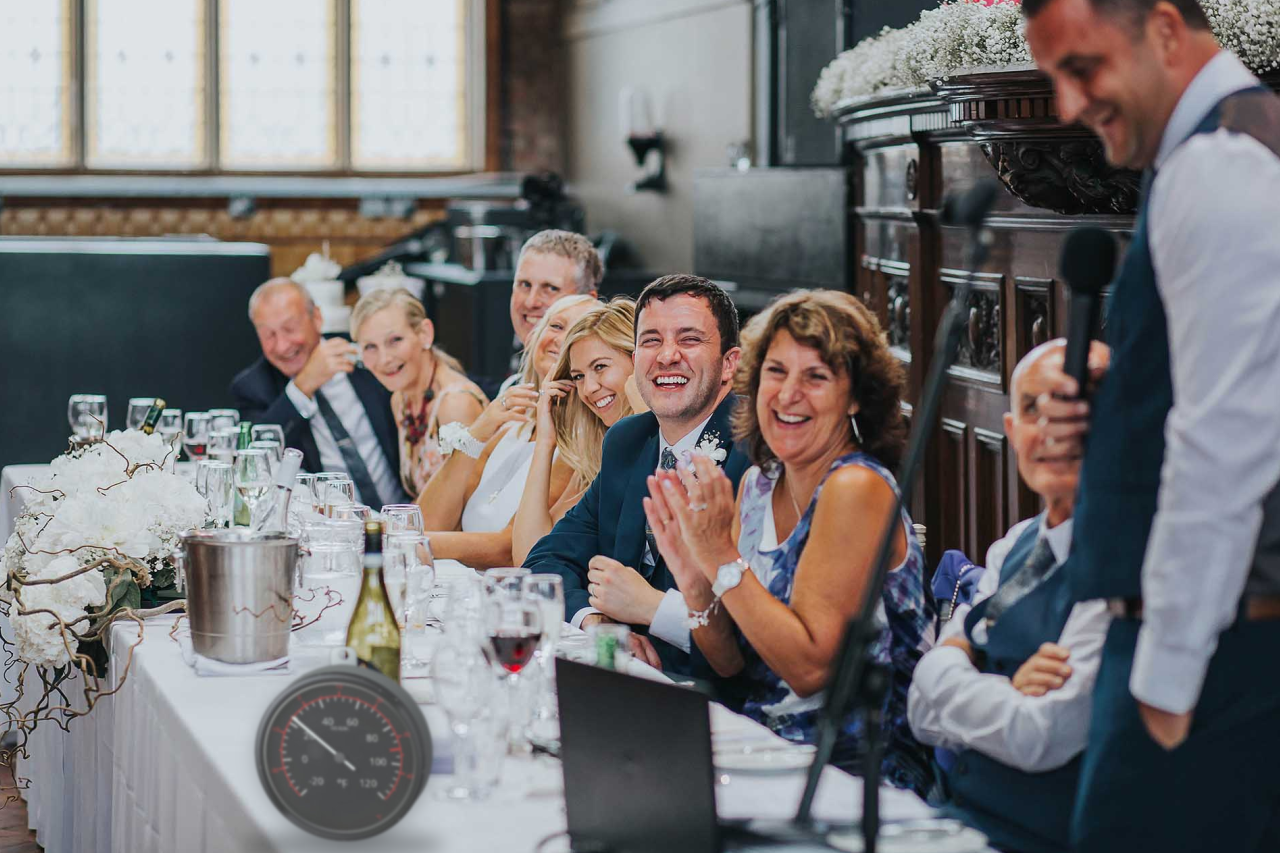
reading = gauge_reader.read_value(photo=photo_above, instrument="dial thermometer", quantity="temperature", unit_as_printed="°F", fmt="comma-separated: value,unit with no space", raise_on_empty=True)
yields 24,°F
